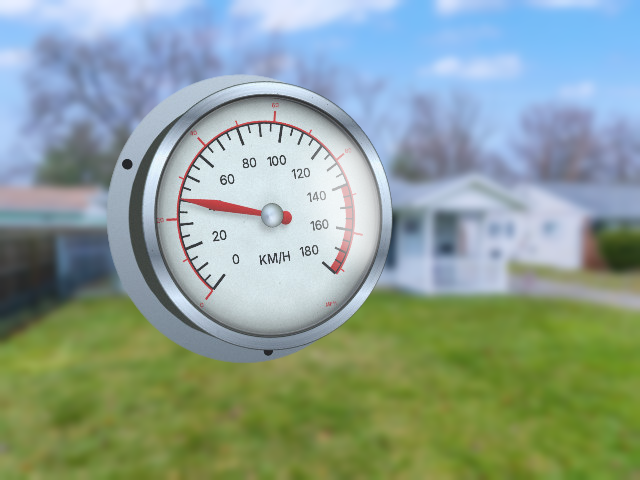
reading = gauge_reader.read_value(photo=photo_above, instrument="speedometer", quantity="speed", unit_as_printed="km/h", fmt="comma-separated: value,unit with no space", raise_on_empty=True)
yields 40,km/h
